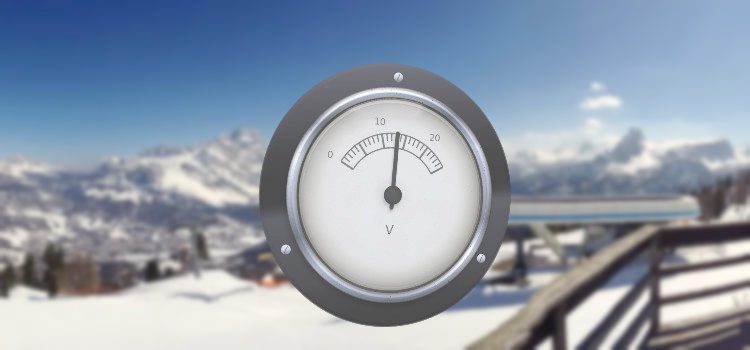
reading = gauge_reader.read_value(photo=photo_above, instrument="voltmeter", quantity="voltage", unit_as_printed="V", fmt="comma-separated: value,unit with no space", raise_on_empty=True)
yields 13,V
